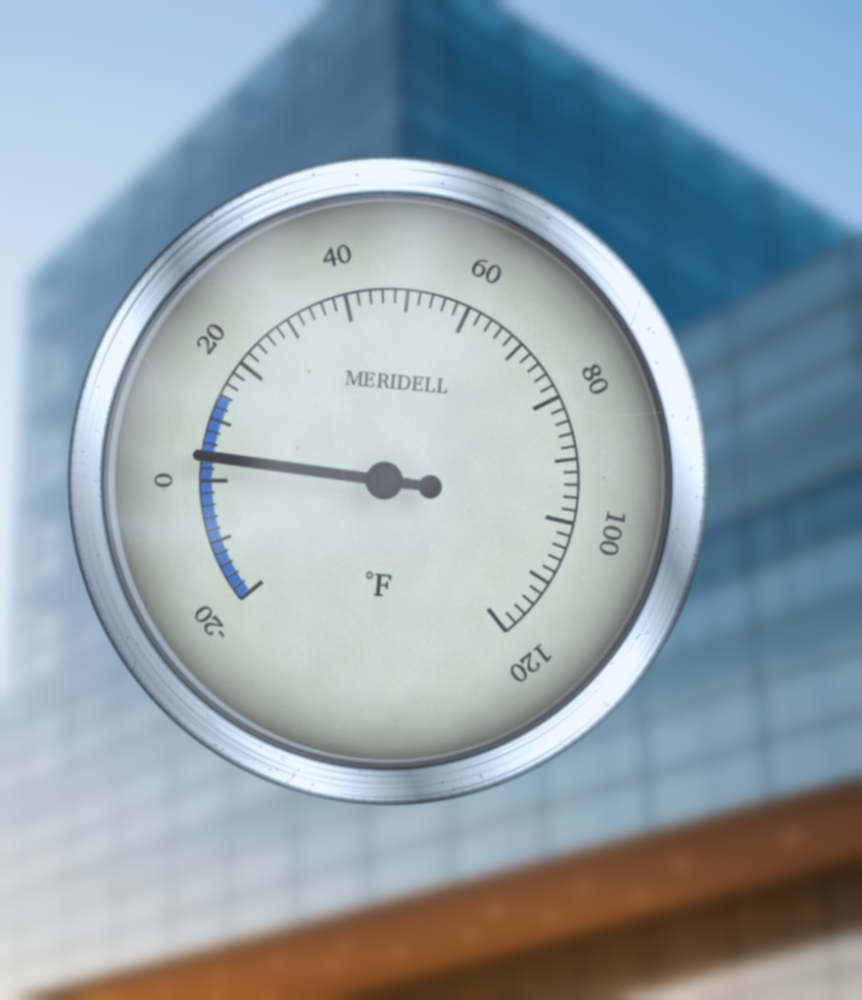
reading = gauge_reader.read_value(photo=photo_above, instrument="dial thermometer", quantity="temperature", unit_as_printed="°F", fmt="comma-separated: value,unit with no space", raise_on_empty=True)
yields 4,°F
